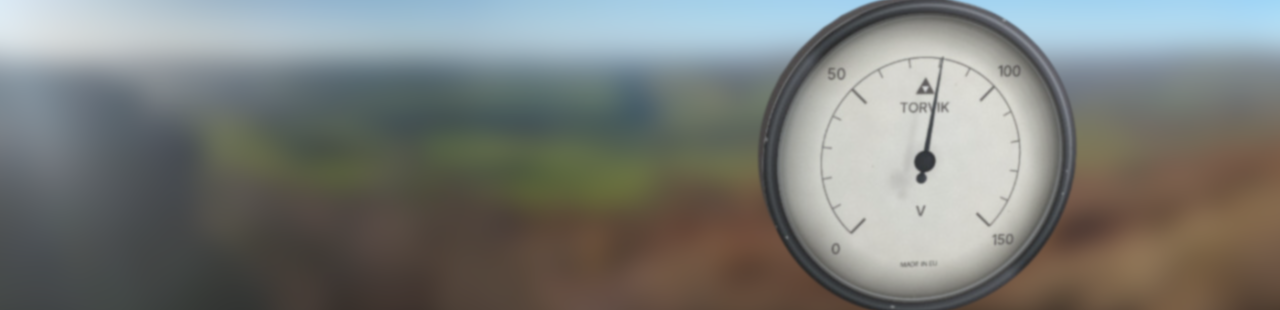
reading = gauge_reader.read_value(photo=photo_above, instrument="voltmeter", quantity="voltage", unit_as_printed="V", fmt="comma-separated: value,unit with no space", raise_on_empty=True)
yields 80,V
